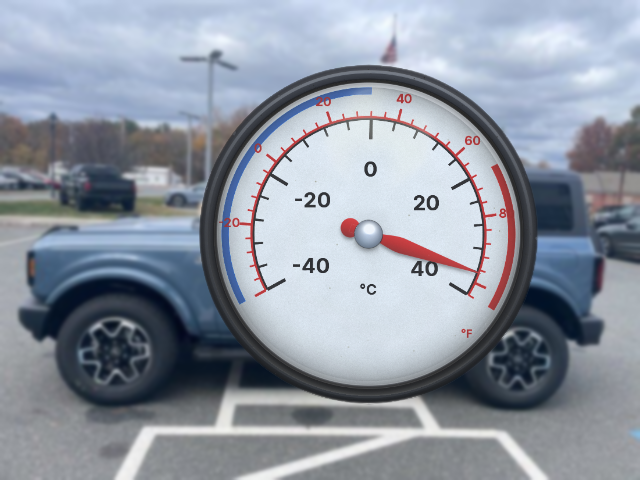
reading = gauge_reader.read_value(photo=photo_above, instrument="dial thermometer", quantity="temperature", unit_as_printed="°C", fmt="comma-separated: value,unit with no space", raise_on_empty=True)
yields 36,°C
